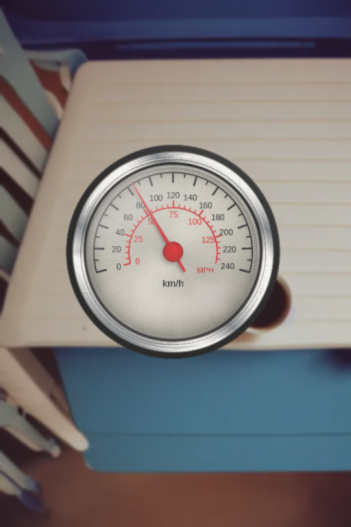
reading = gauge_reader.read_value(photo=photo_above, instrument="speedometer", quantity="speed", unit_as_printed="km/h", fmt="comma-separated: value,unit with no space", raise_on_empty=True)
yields 85,km/h
